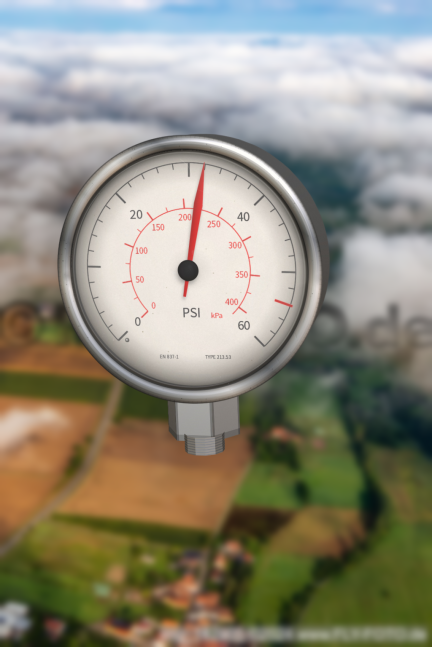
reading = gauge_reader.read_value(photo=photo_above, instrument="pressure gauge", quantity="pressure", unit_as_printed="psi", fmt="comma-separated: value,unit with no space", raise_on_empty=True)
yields 32,psi
